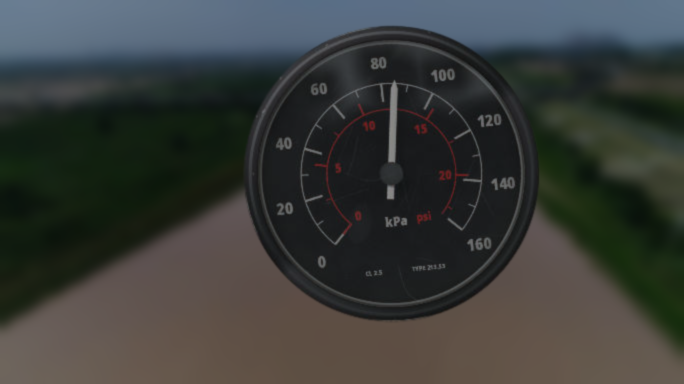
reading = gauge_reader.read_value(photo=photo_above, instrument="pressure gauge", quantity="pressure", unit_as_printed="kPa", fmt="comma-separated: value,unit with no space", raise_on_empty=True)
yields 85,kPa
